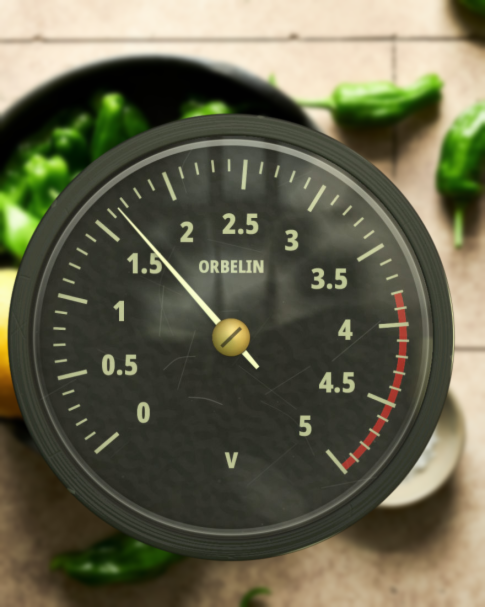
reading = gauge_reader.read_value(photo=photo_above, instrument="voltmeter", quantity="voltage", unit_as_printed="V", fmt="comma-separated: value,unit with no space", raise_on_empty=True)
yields 1.65,V
